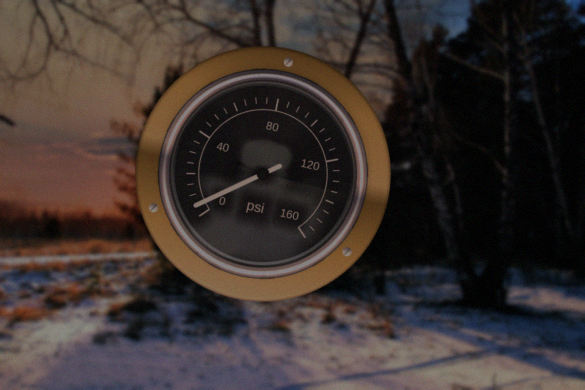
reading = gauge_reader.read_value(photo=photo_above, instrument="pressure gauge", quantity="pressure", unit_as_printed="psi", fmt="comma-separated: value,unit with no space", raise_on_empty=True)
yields 5,psi
